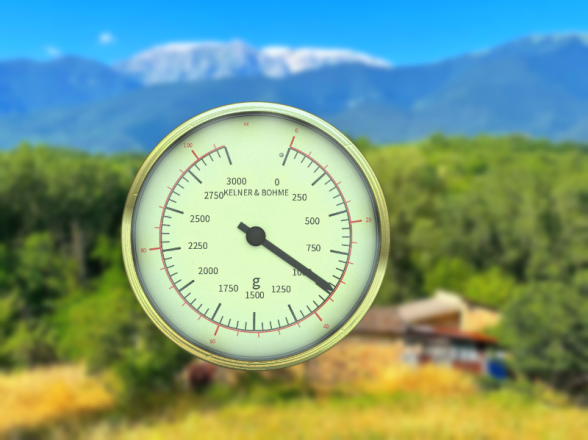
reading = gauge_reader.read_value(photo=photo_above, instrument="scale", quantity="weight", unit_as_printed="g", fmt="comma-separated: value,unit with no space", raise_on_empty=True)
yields 975,g
